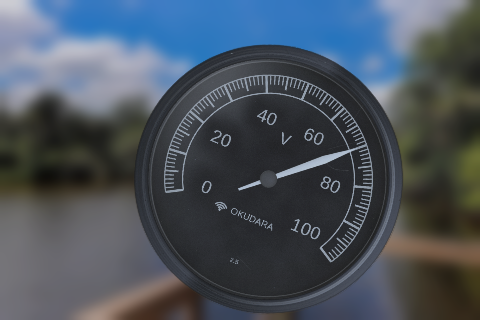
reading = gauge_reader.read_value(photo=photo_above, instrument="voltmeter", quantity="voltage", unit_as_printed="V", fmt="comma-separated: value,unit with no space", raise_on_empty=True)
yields 70,V
